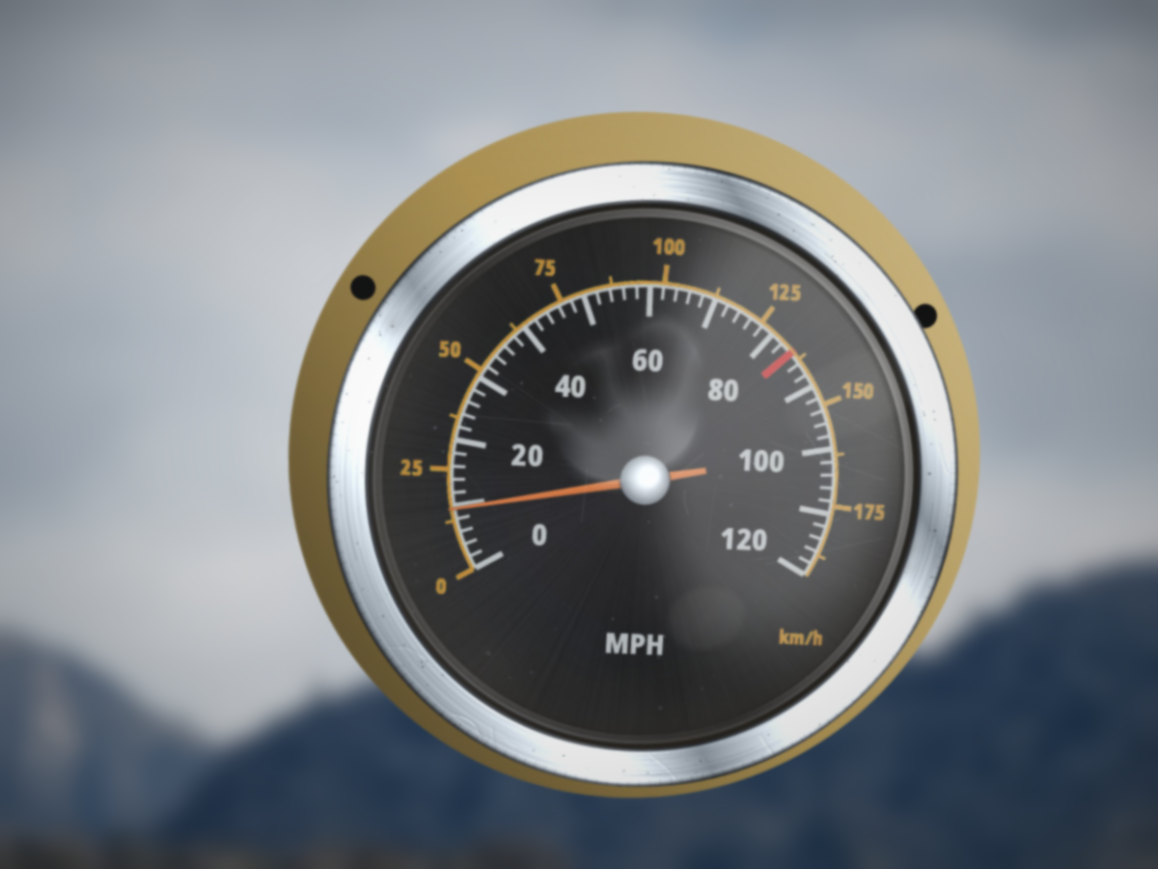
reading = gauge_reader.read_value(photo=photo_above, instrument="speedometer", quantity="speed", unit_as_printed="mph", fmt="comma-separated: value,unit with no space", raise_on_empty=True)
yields 10,mph
